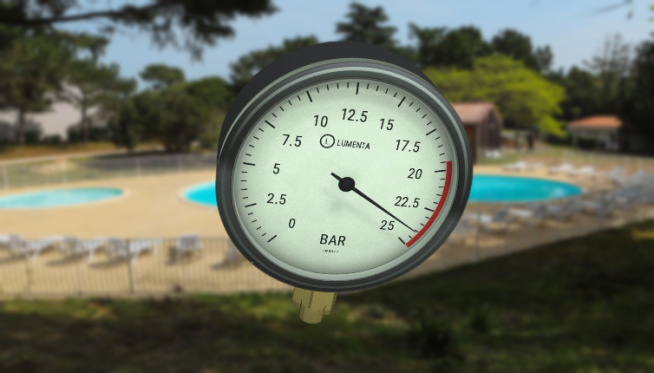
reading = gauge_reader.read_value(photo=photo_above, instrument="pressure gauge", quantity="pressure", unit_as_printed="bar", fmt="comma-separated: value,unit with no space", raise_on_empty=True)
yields 24,bar
